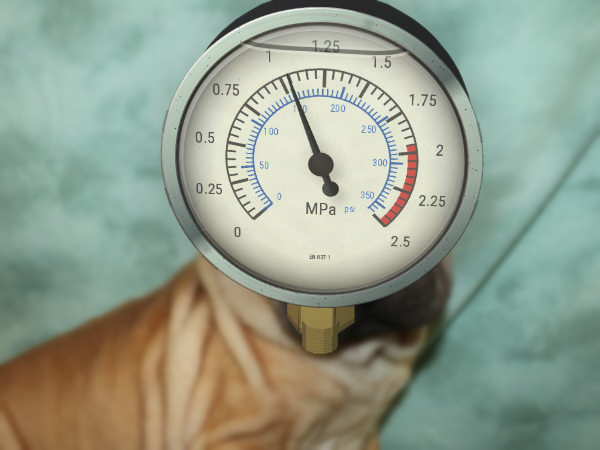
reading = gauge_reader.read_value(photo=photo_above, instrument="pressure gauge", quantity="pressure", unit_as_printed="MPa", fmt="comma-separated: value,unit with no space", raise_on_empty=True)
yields 1.05,MPa
